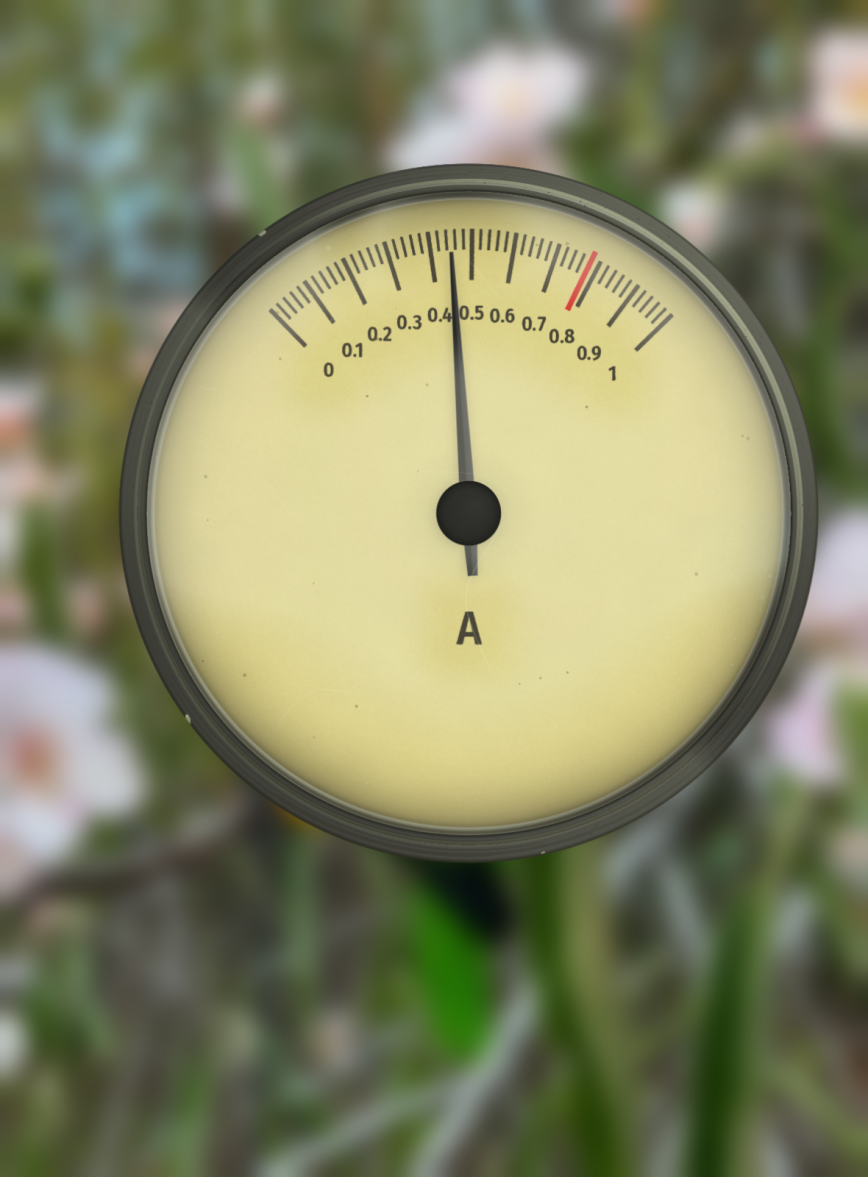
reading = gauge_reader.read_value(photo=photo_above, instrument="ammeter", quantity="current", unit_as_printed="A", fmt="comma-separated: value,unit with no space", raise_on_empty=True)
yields 0.45,A
